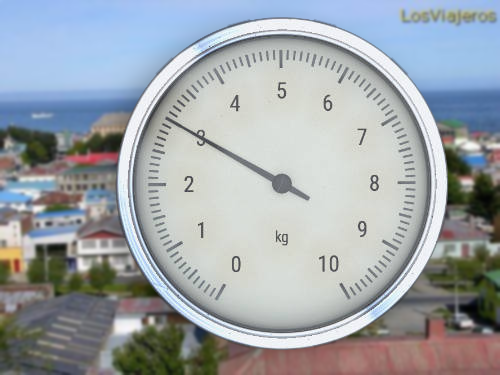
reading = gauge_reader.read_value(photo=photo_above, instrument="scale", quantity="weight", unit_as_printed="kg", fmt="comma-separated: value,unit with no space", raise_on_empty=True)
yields 3,kg
